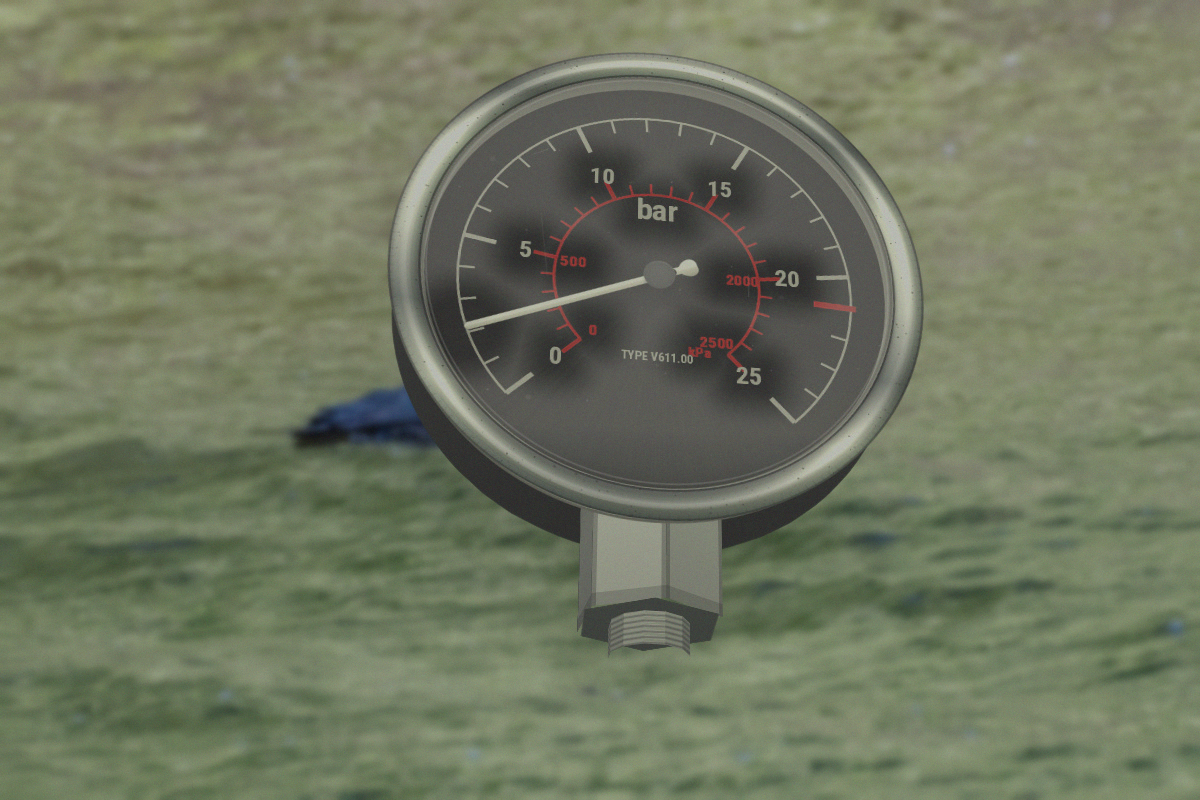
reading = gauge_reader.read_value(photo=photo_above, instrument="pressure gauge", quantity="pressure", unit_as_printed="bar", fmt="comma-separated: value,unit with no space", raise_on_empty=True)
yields 2,bar
